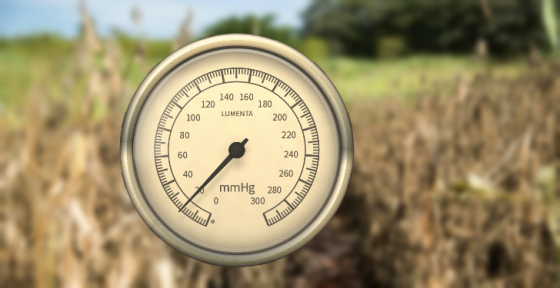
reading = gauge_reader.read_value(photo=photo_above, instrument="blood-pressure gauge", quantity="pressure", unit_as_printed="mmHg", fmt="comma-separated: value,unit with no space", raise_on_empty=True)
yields 20,mmHg
